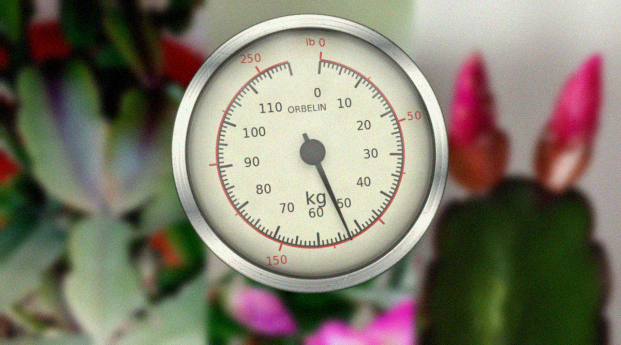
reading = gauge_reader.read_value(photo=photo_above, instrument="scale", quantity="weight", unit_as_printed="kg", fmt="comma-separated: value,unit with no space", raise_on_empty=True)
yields 53,kg
